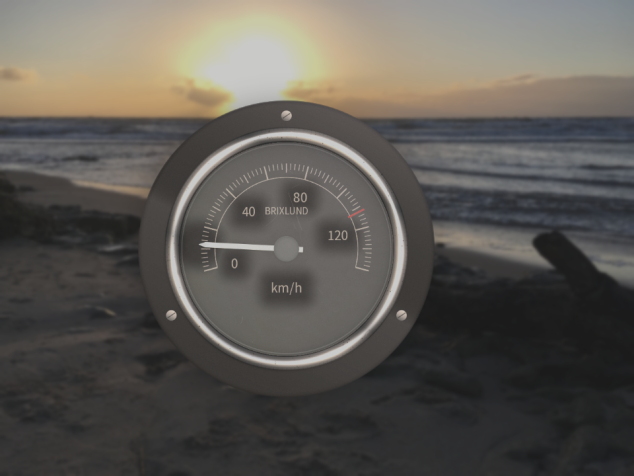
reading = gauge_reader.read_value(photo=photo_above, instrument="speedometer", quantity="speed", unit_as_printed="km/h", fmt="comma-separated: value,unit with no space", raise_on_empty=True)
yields 12,km/h
